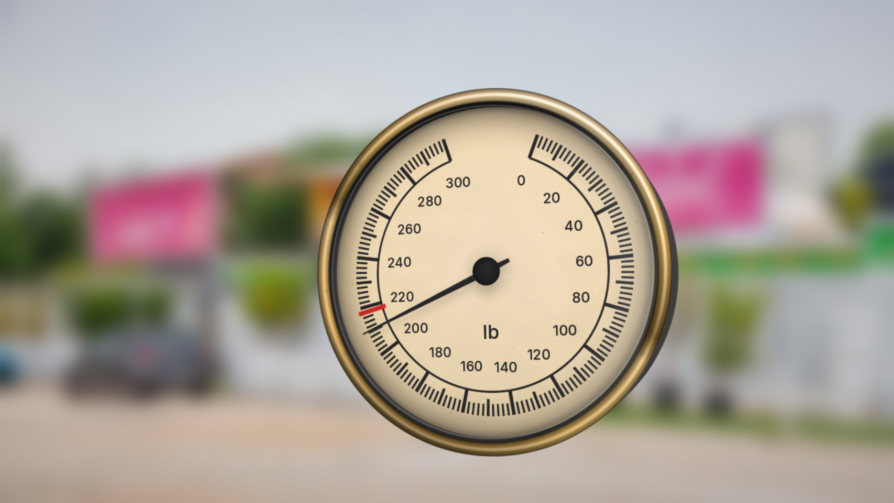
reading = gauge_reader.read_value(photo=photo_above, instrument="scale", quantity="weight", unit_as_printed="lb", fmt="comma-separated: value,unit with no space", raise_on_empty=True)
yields 210,lb
